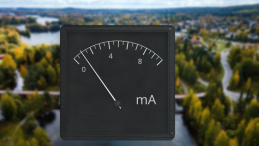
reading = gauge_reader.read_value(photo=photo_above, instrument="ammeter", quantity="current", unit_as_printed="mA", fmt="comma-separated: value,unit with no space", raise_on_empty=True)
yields 1,mA
